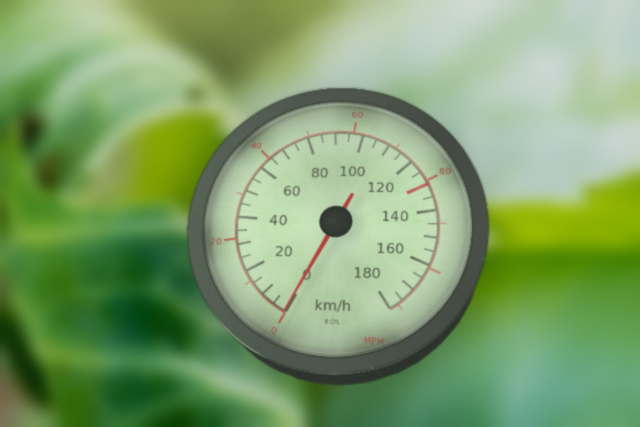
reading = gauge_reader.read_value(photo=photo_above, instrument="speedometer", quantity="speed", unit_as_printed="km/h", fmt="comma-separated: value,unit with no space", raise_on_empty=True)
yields 0,km/h
